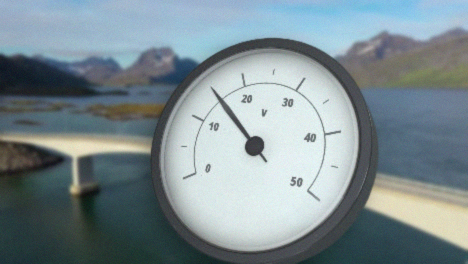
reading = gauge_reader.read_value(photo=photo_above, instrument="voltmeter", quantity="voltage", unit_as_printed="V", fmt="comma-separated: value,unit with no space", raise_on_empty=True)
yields 15,V
